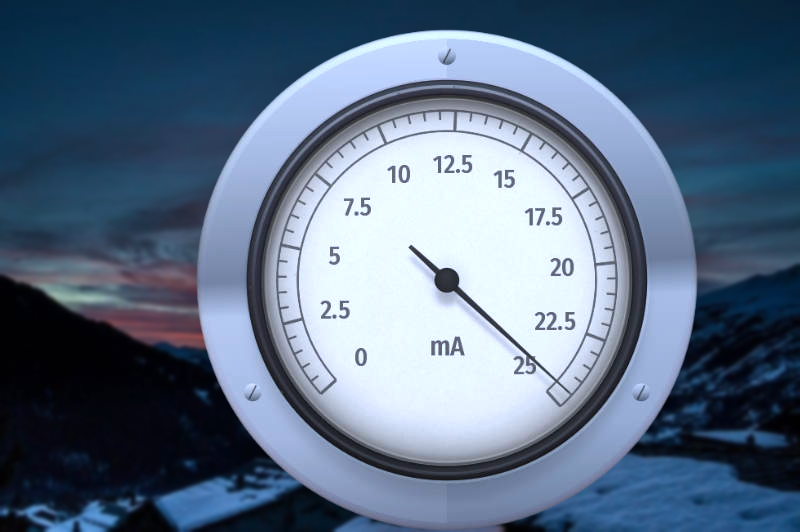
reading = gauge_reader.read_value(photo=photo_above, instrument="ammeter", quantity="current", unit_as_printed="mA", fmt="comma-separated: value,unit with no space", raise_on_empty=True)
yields 24.5,mA
